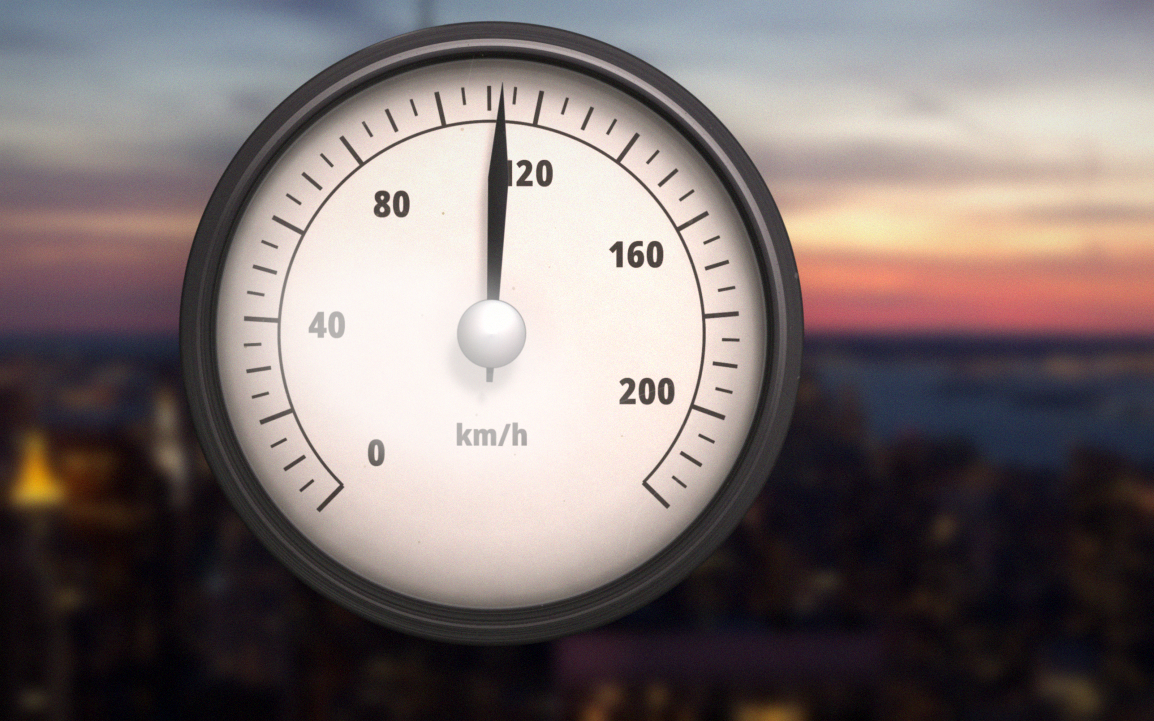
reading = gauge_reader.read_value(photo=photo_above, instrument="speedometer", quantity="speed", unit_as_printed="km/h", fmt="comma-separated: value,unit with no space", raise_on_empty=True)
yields 112.5,km/h
